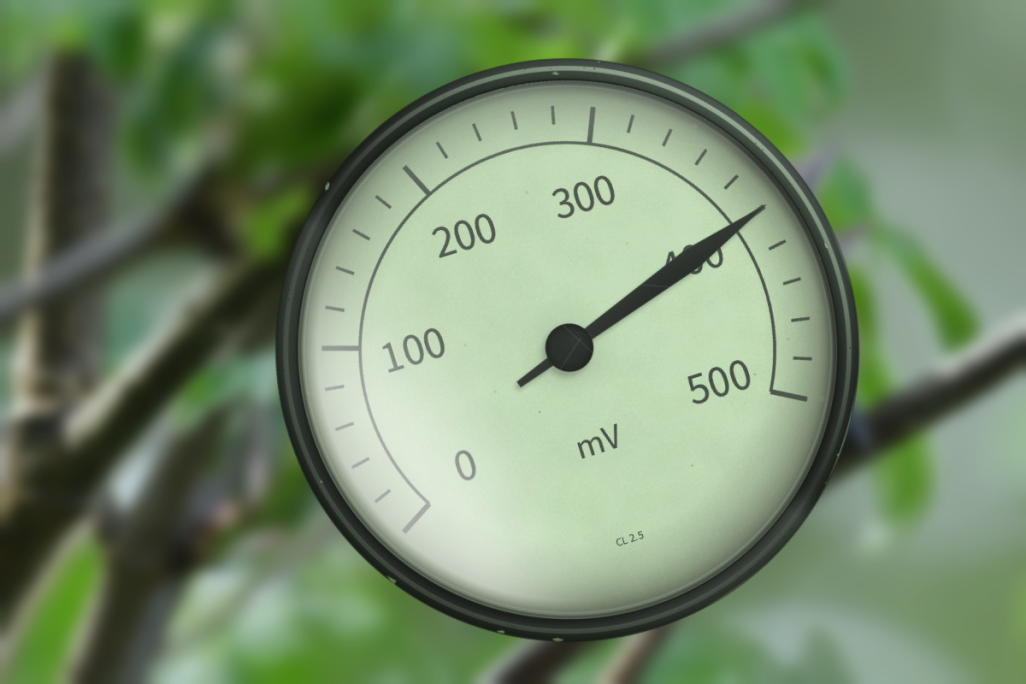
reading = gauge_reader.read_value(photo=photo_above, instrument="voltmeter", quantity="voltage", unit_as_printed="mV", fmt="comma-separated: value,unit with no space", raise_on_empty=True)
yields 400,mV
